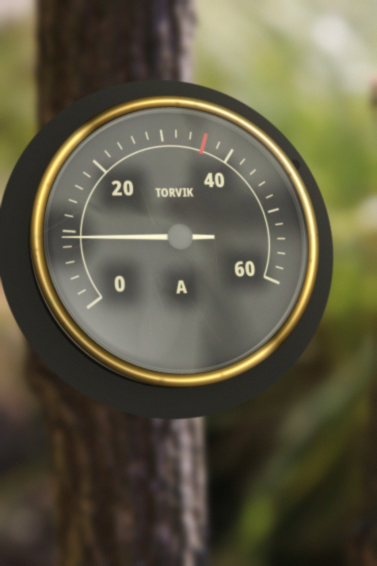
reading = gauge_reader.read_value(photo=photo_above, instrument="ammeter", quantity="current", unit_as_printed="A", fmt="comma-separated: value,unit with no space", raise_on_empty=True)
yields 9,A
